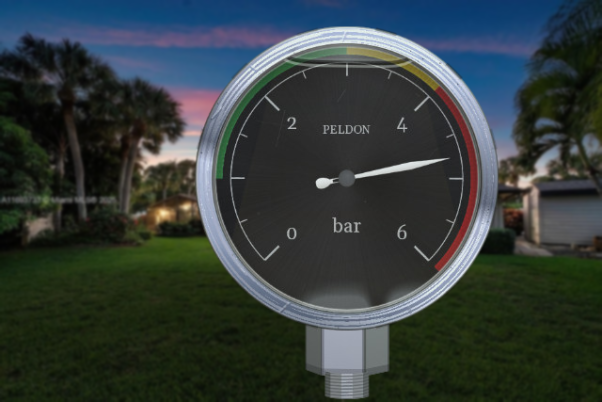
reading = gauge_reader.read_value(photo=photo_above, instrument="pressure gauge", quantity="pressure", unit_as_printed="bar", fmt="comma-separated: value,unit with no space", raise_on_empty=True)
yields 4.75,bar
